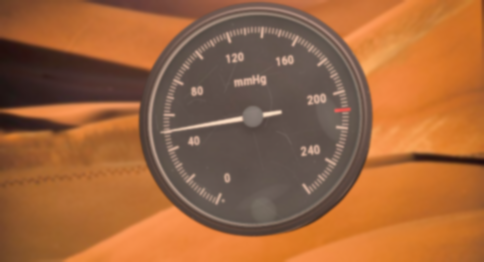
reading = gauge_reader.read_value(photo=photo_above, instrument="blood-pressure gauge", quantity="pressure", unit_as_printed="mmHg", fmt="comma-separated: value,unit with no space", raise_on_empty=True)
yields 50,mmHg
